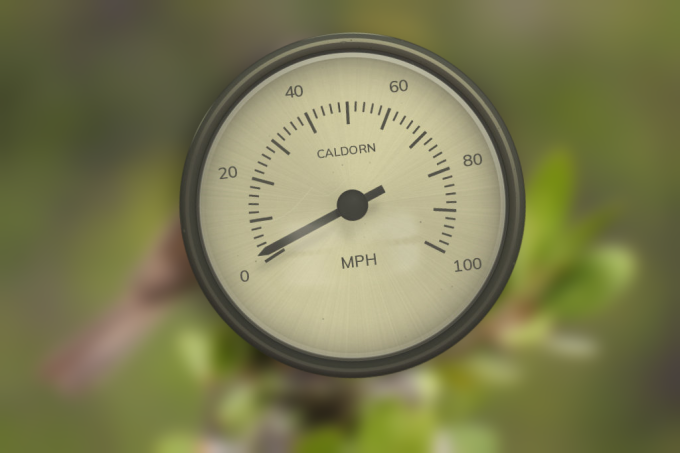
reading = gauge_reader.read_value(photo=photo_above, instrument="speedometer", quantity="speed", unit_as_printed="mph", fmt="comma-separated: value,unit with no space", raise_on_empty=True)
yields 2,mph
